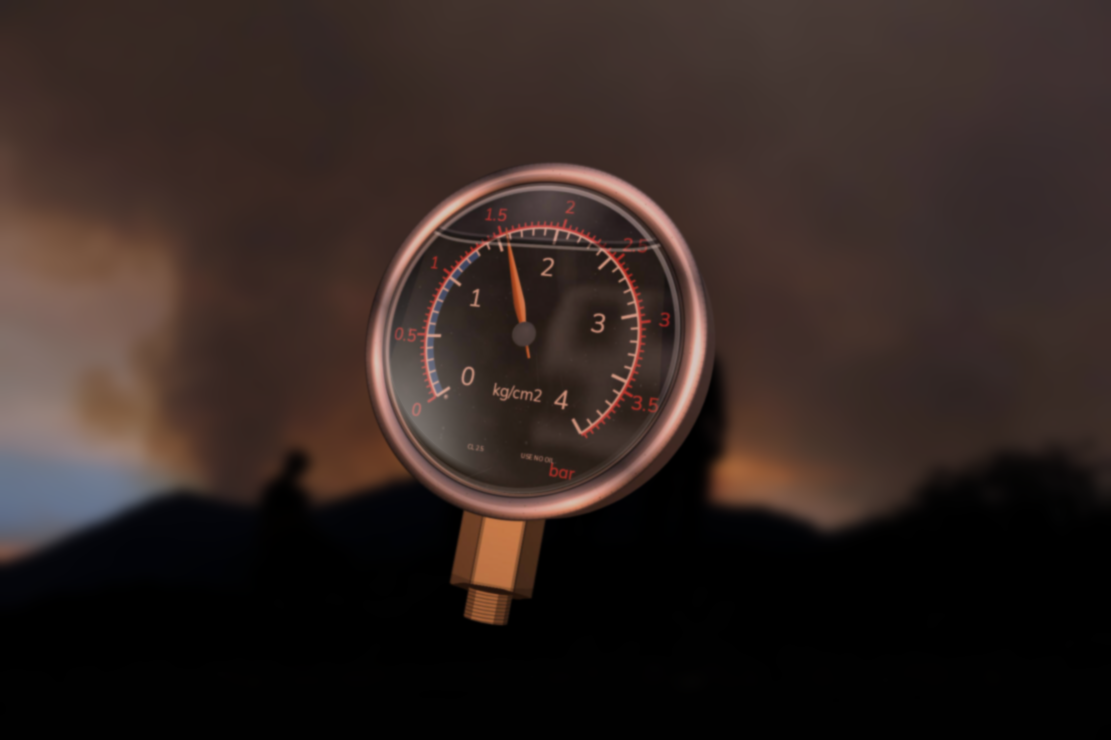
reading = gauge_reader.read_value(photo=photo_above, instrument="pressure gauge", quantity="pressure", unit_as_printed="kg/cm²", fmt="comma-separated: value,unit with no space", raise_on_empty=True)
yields 1.6,kg/cm²
